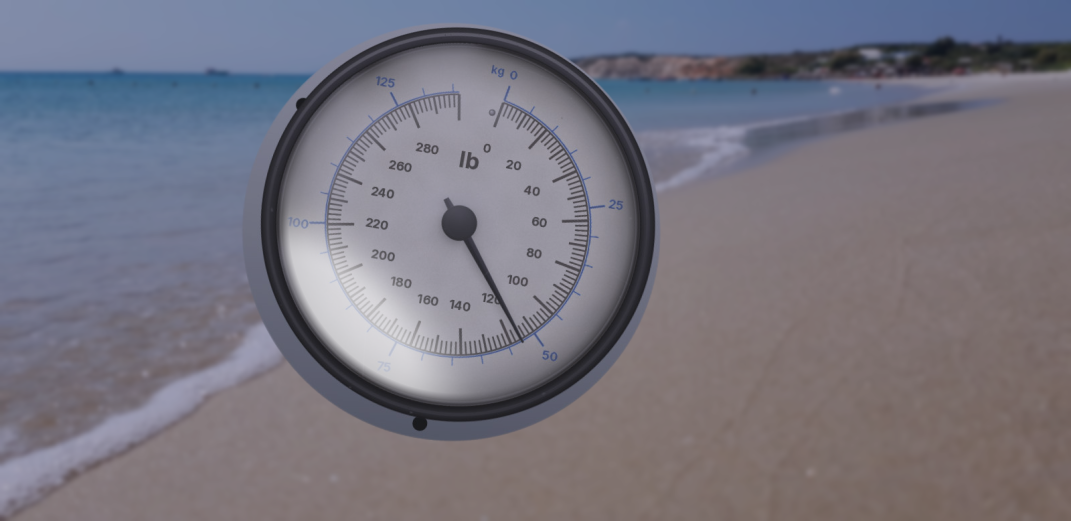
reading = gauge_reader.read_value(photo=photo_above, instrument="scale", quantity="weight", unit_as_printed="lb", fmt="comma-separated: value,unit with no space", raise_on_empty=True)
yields 116,lb
